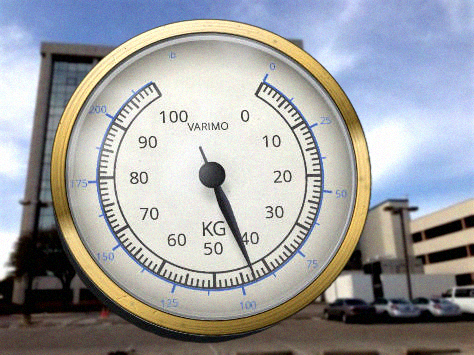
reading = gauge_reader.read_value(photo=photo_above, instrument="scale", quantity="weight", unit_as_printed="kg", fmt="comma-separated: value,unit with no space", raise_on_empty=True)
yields 43,kg
